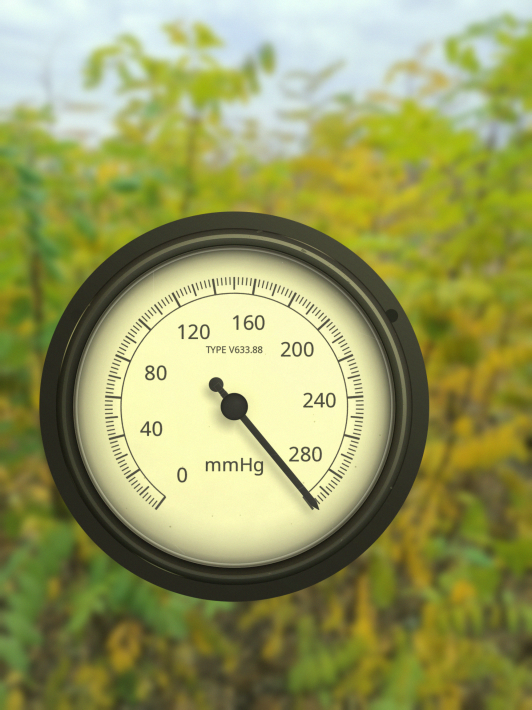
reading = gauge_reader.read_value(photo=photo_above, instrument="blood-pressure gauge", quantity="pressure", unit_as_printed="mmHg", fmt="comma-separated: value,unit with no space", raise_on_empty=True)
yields 298,mmHg
